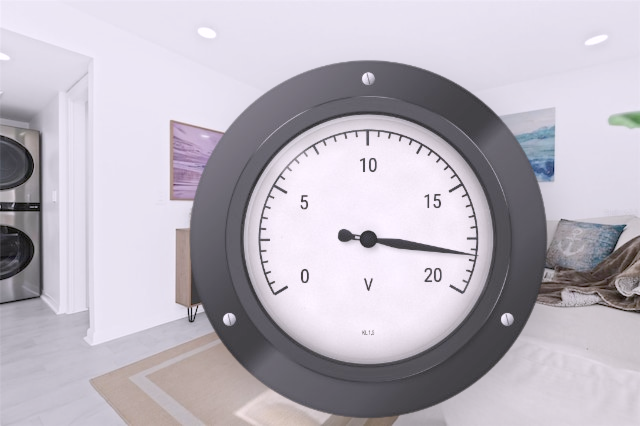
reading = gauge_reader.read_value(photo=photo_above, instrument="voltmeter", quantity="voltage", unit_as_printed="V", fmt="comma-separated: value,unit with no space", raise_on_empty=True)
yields 18.25,V
